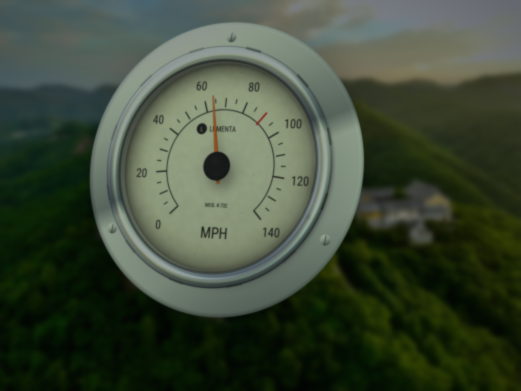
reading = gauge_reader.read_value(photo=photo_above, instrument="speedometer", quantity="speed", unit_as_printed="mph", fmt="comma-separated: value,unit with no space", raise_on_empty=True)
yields 65,mph
